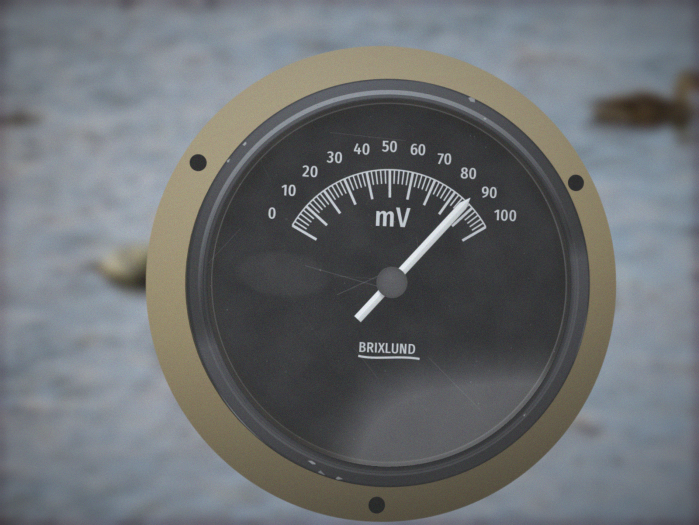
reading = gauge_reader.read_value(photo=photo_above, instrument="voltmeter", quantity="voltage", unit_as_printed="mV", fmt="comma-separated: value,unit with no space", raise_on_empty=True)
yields 86,mV
